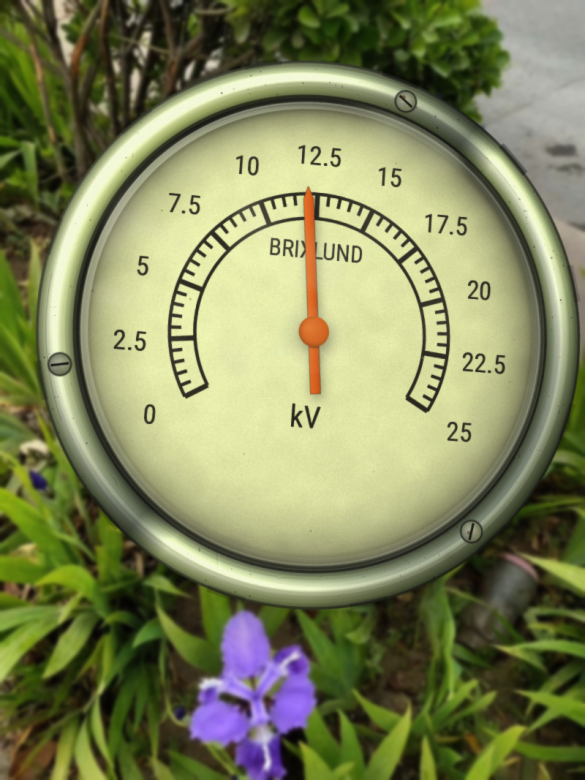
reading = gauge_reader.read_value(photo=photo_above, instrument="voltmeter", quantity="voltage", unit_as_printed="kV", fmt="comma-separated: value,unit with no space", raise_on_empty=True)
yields 12,kV
